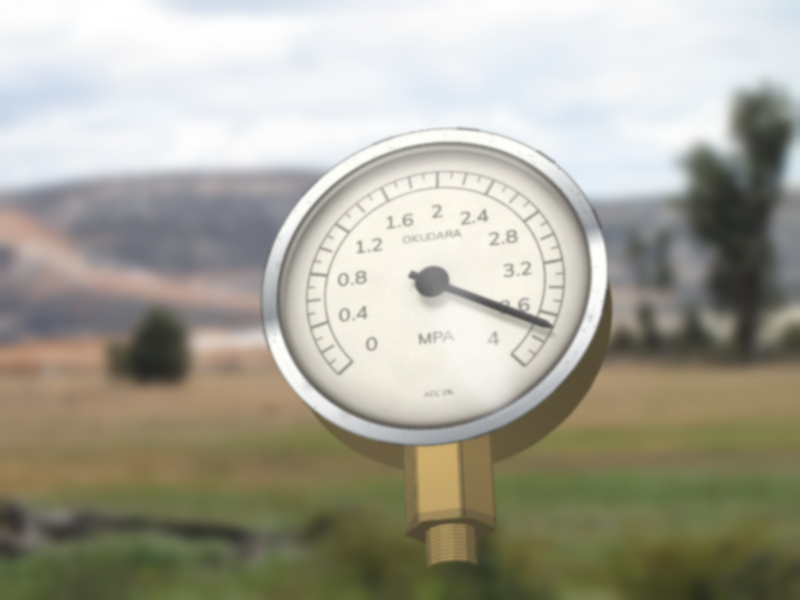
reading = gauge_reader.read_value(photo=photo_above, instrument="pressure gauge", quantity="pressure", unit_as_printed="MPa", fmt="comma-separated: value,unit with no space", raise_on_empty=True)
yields 3.7,MPa
